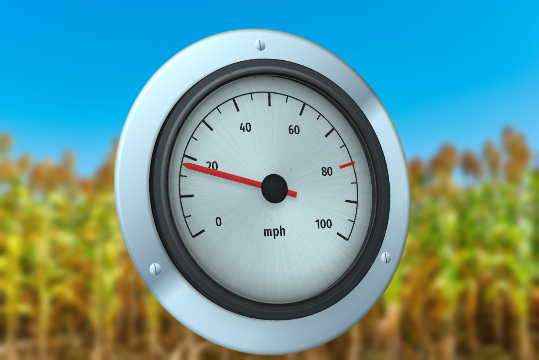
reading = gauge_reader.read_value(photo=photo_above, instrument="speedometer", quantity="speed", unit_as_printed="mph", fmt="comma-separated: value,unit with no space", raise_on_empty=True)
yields 17.5,mph
